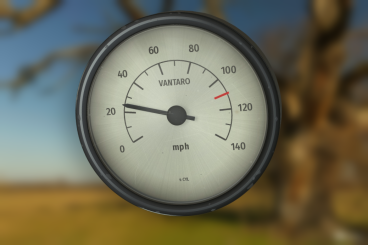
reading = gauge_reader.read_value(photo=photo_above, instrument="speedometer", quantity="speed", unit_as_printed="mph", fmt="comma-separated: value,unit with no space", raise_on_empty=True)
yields 25,mph
